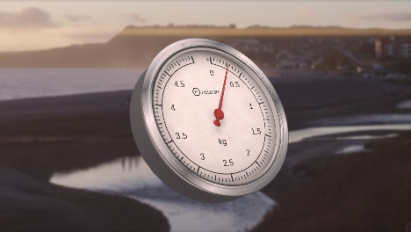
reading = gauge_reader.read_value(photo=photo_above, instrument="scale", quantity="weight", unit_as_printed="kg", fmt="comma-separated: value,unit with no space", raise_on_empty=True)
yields 0.25,kg
